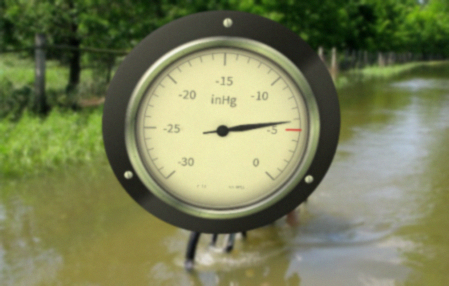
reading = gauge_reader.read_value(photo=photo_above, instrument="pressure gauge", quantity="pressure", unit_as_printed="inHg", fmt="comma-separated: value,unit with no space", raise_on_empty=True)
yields -6,inHg
